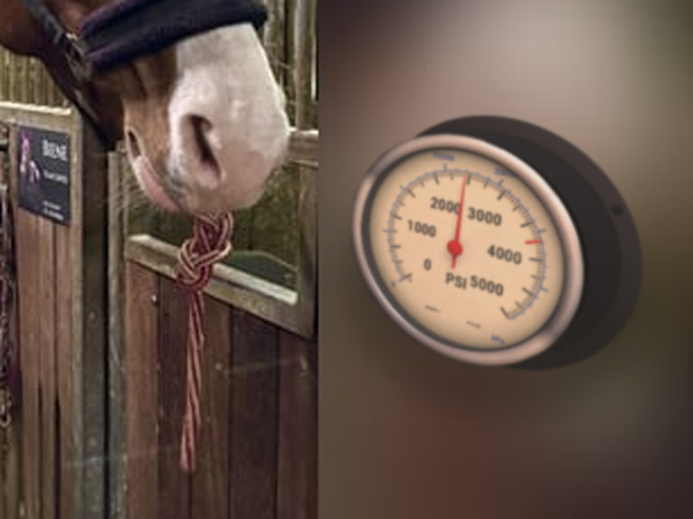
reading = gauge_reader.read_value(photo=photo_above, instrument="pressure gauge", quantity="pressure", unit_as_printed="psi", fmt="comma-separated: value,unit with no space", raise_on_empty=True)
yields 2500,psi
